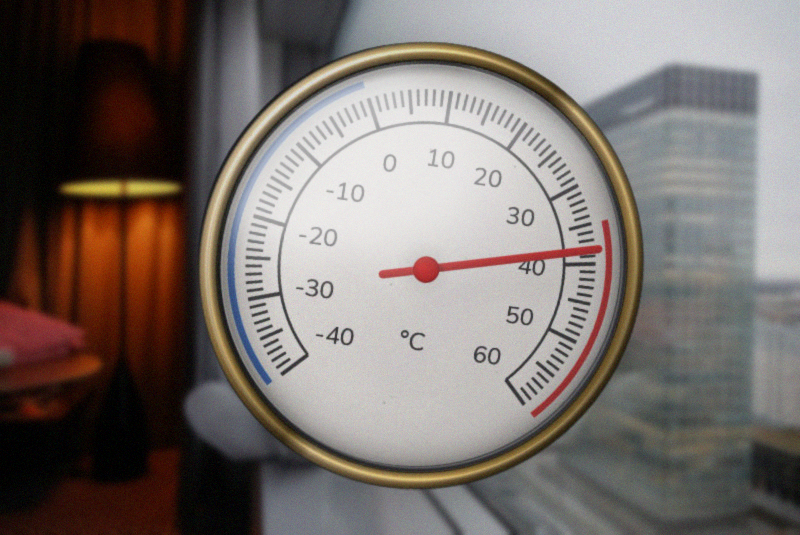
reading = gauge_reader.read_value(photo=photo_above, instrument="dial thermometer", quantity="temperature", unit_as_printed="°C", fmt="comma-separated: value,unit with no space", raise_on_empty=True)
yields 38,°C
